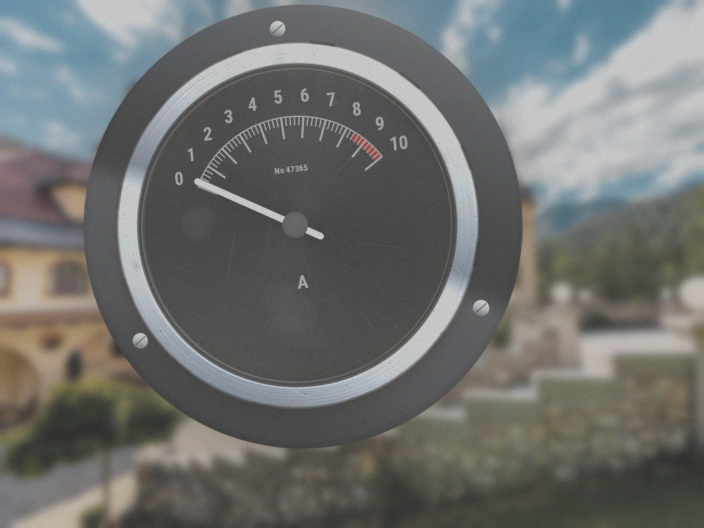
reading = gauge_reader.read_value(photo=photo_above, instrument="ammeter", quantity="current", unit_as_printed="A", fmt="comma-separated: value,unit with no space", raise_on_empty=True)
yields 0.2,A
